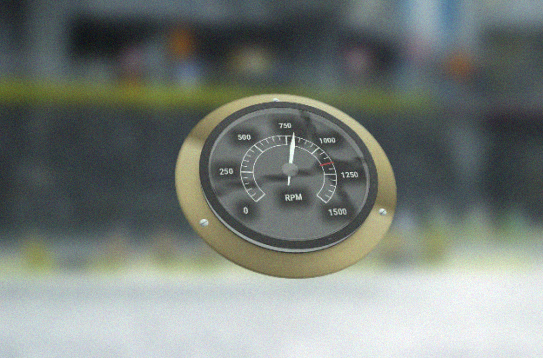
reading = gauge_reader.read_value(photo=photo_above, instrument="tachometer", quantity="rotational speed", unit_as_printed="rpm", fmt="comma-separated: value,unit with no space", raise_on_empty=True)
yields 800,rpm
